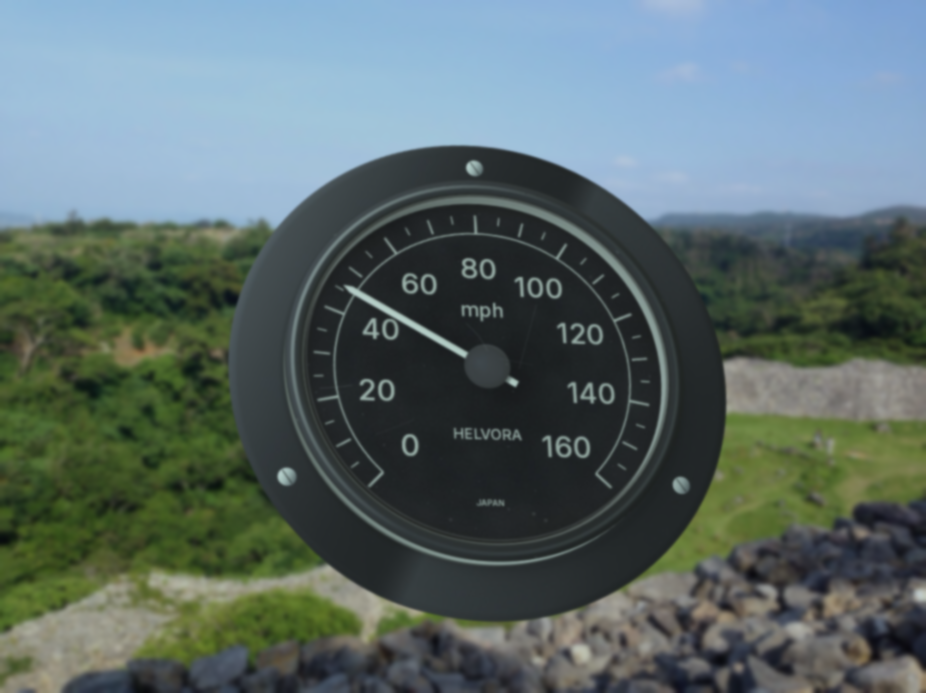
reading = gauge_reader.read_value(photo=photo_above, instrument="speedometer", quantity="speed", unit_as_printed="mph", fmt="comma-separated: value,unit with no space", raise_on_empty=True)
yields 45,mph
